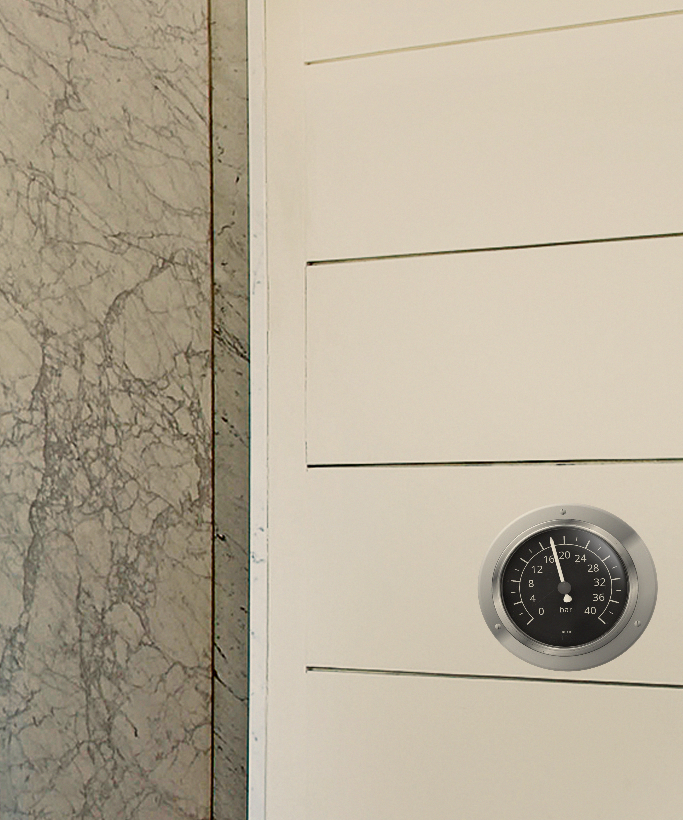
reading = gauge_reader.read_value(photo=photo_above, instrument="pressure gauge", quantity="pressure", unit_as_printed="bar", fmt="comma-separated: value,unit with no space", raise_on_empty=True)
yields 18,bar
